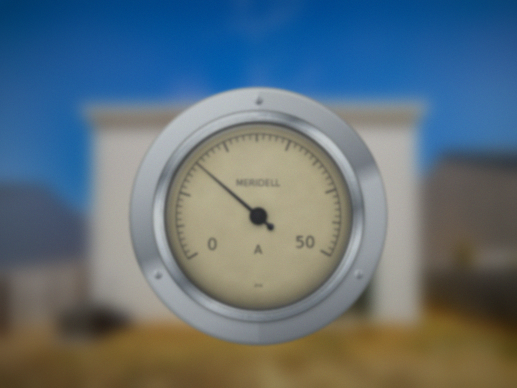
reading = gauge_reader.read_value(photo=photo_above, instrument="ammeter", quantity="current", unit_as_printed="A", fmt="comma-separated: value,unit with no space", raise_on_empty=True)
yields 15,A
